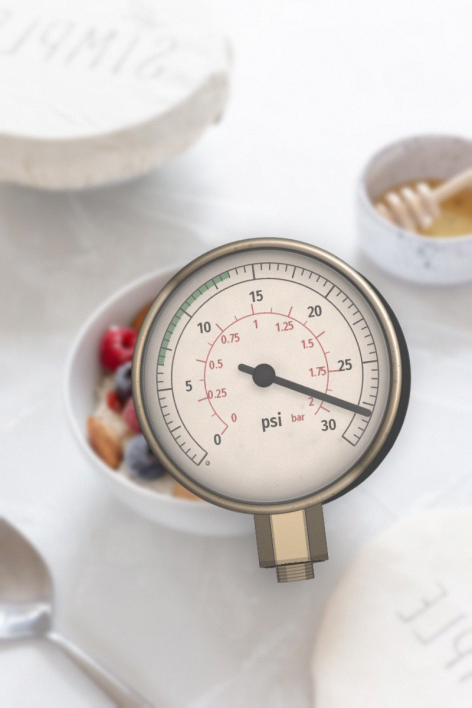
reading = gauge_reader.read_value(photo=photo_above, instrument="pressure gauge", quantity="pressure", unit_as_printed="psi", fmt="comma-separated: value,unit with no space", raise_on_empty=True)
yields 28,psi
